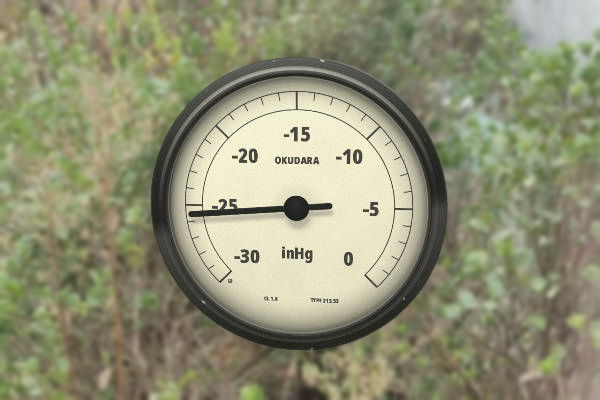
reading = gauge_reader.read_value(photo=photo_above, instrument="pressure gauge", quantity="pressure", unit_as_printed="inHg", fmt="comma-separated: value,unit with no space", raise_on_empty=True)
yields -25.5,inHg
